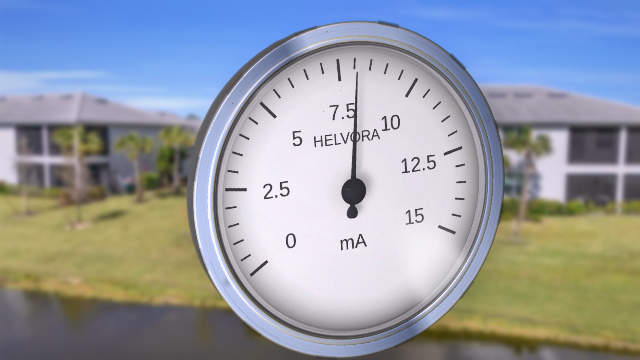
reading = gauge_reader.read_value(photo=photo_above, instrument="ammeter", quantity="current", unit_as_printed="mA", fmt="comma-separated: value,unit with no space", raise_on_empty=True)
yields 8,mA
